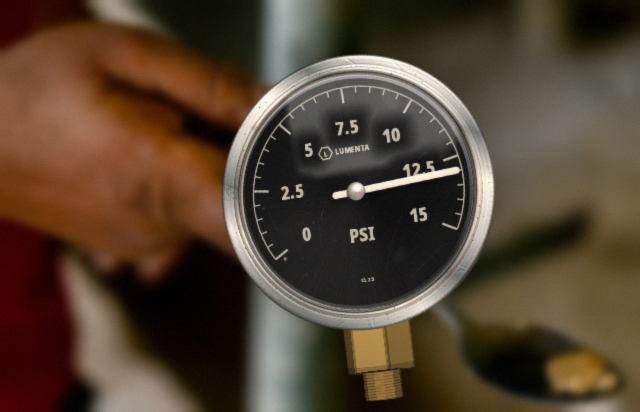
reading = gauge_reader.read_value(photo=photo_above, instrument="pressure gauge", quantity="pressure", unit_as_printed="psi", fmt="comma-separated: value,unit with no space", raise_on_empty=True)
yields 13,psi
